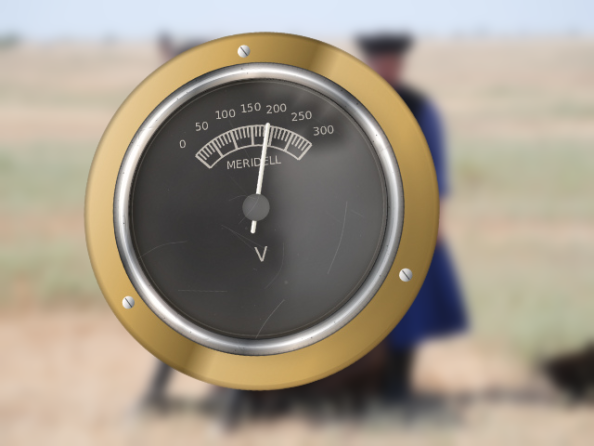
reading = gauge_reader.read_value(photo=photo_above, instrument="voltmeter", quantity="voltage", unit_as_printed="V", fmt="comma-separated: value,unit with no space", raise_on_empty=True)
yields 190,V
